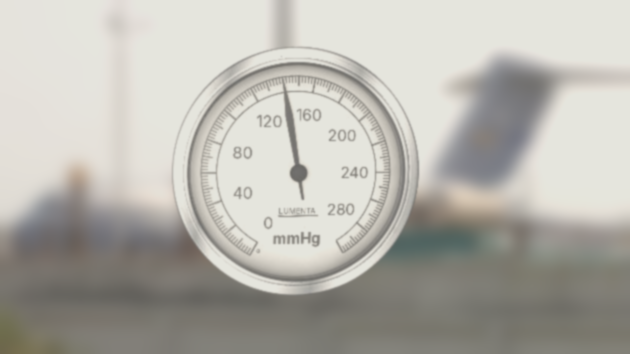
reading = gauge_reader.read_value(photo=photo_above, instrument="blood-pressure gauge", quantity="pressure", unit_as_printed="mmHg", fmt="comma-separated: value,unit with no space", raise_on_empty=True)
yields 140,mmHg
